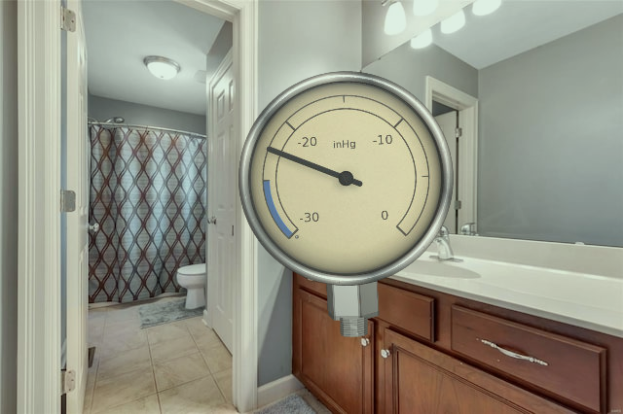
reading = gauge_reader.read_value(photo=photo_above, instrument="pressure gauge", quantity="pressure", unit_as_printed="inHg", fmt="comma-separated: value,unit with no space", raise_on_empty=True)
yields -22.5,inHg
